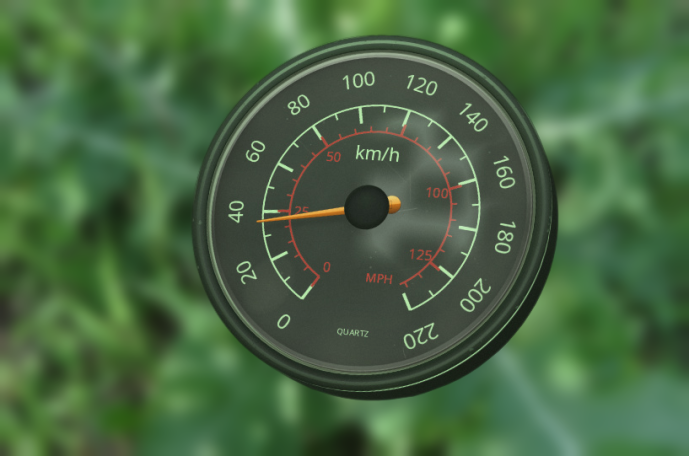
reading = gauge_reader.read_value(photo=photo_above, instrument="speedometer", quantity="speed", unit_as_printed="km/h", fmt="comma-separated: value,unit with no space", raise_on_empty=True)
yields 35,km/h
